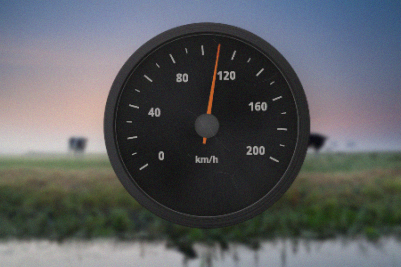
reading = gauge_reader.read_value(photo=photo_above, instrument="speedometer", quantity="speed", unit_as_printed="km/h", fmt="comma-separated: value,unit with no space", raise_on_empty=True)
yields 110,km/h
